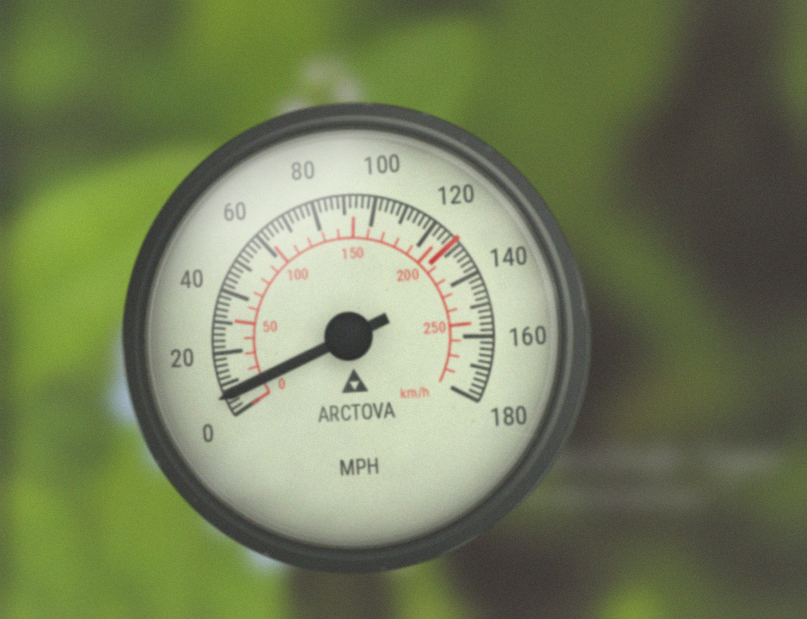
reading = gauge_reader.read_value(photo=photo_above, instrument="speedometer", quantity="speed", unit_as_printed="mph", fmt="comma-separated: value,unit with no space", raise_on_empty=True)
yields 6,mph
